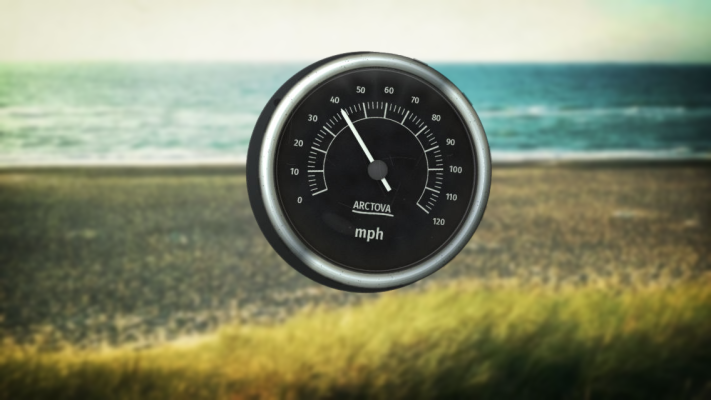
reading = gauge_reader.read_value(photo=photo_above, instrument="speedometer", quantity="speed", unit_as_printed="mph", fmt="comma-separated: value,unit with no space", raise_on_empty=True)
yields 40,mph
